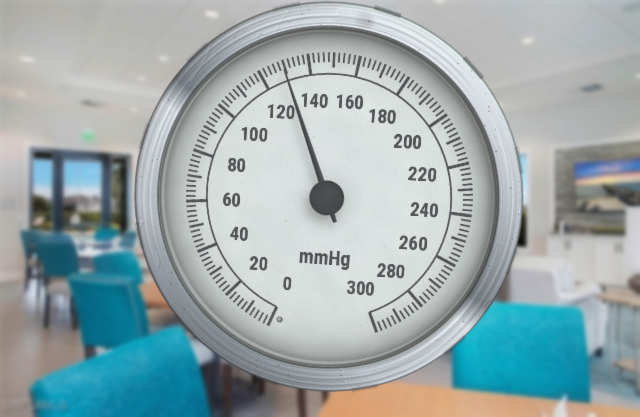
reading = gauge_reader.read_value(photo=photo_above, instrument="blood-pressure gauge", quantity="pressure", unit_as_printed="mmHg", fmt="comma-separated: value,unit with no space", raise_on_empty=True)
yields 130,mmHg
